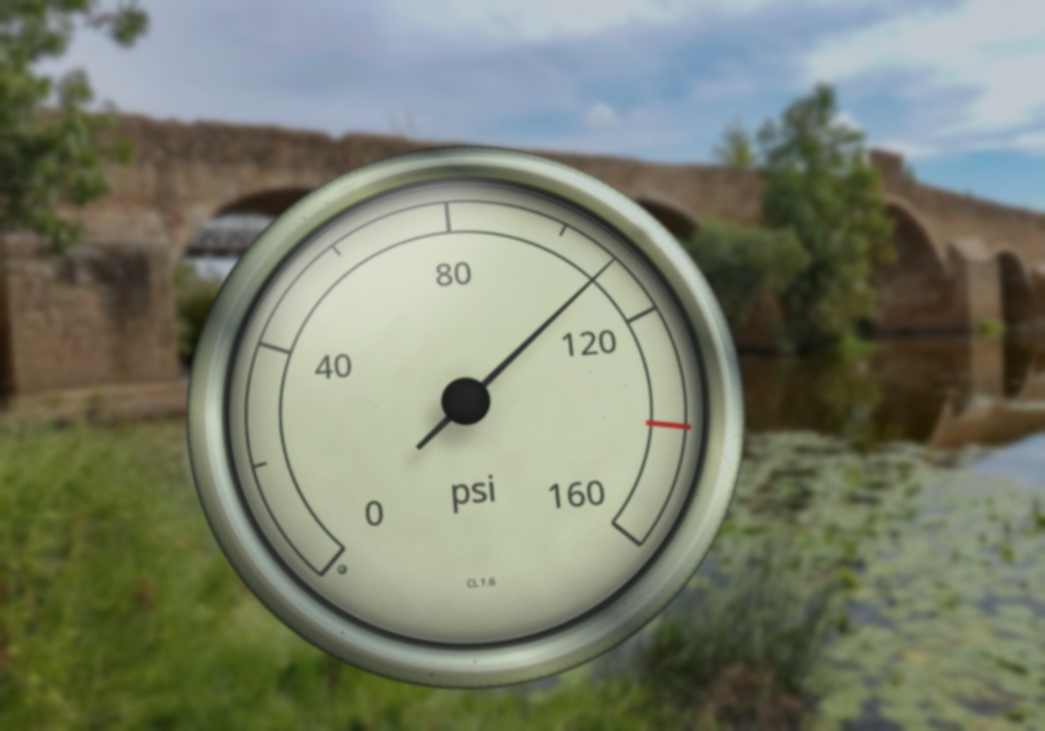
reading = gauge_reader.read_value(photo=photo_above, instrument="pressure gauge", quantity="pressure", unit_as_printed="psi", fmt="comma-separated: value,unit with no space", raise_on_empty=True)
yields 110,psi
